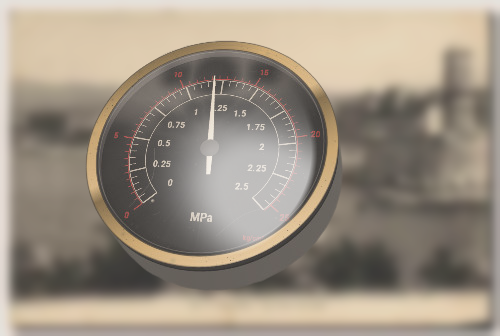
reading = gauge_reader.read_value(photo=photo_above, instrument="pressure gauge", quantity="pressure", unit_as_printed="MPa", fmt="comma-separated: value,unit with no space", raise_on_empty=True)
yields 1.2,MPa
